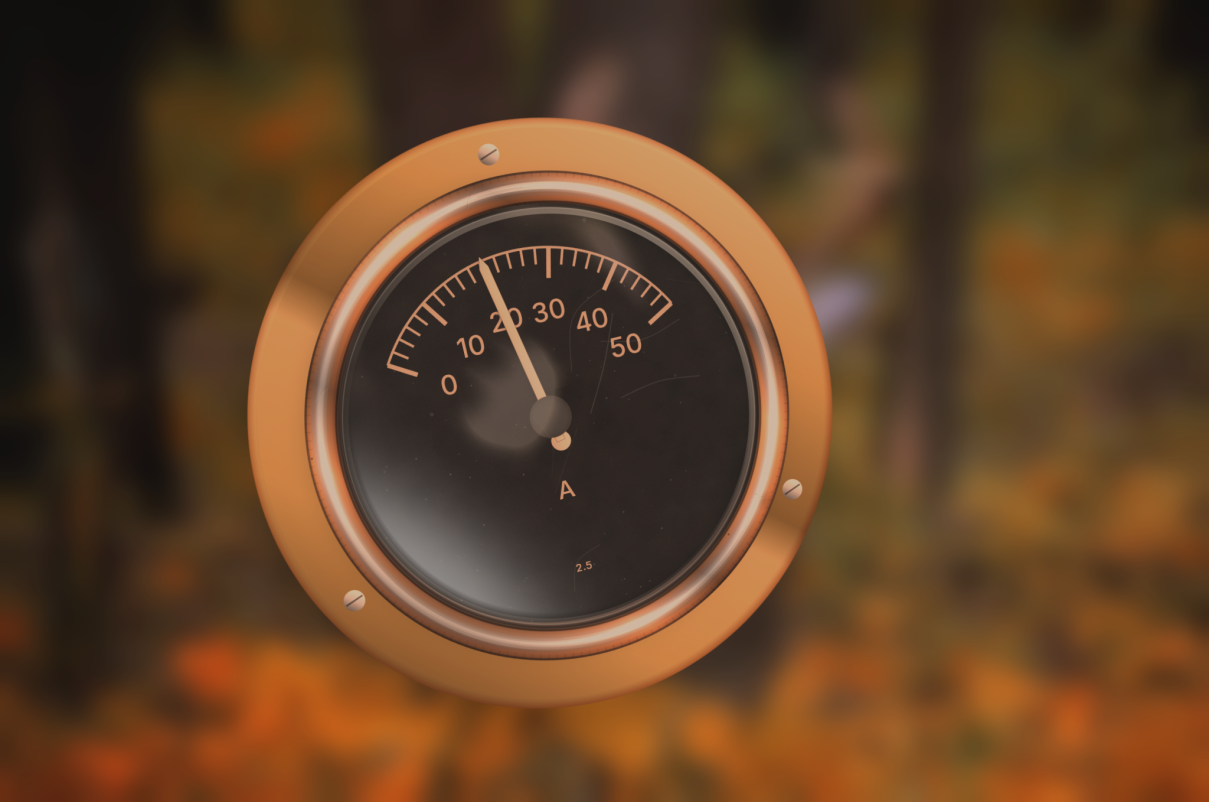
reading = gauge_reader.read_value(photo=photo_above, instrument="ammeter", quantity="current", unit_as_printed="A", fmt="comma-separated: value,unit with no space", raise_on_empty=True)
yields 20,A
